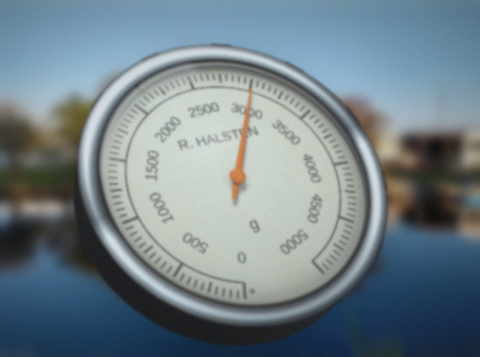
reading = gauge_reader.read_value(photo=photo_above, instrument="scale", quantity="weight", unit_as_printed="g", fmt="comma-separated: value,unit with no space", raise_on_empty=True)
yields 3000,g
